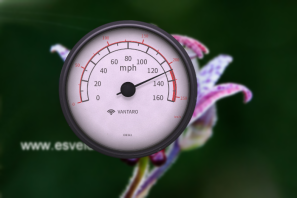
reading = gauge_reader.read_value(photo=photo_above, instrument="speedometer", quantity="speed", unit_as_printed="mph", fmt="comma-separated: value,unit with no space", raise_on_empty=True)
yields 130,mph
